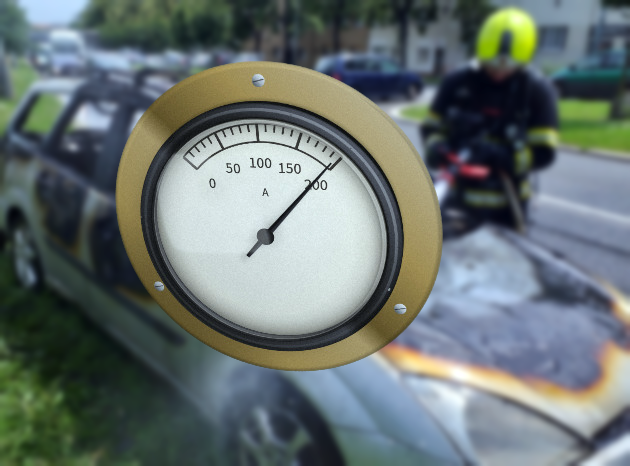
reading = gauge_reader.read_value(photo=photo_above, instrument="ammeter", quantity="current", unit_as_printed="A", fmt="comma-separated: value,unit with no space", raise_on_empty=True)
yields 195,A
